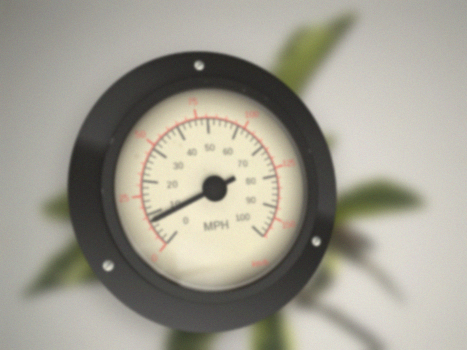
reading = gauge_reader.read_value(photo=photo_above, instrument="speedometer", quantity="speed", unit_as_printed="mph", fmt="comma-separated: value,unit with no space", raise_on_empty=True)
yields 8,mph
